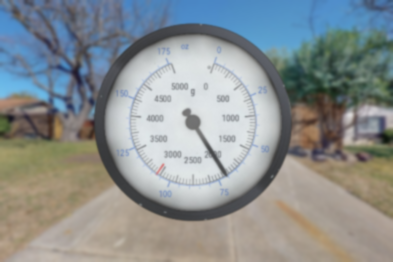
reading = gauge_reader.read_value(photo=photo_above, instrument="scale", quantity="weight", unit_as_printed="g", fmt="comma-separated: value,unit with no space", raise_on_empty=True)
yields 2000,g
